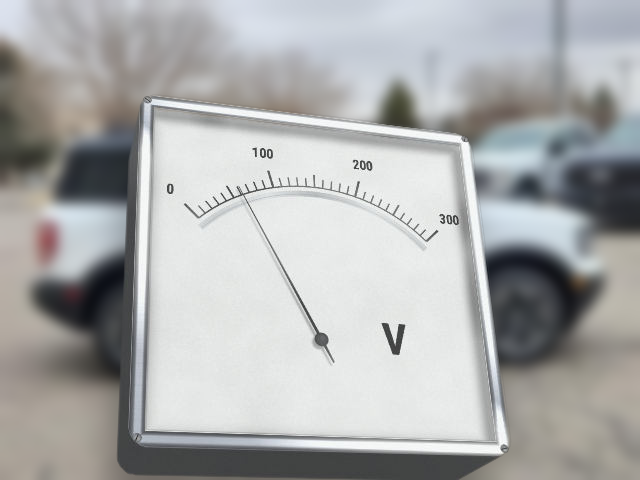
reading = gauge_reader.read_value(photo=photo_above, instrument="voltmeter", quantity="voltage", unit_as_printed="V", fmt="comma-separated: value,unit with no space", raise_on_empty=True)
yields 60,V
